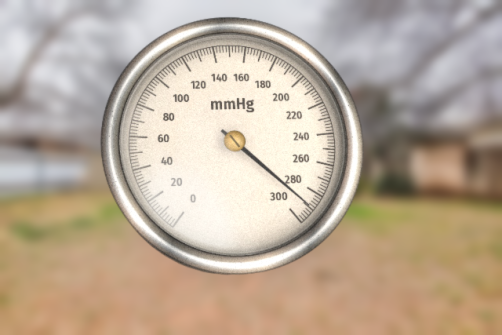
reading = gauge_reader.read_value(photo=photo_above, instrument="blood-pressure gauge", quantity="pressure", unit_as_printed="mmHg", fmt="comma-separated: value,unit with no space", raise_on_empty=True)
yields 290,mmHg
